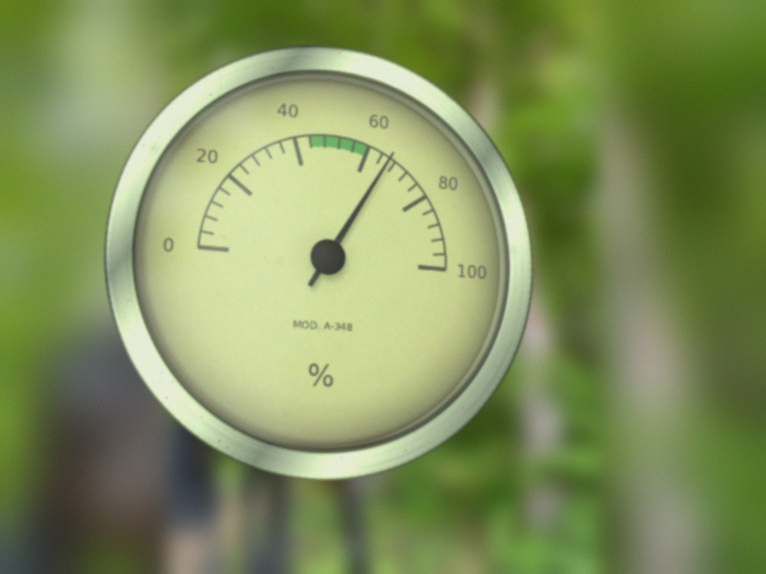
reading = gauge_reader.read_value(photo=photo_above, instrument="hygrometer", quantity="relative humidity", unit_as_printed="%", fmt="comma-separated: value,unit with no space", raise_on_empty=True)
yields 66,%
